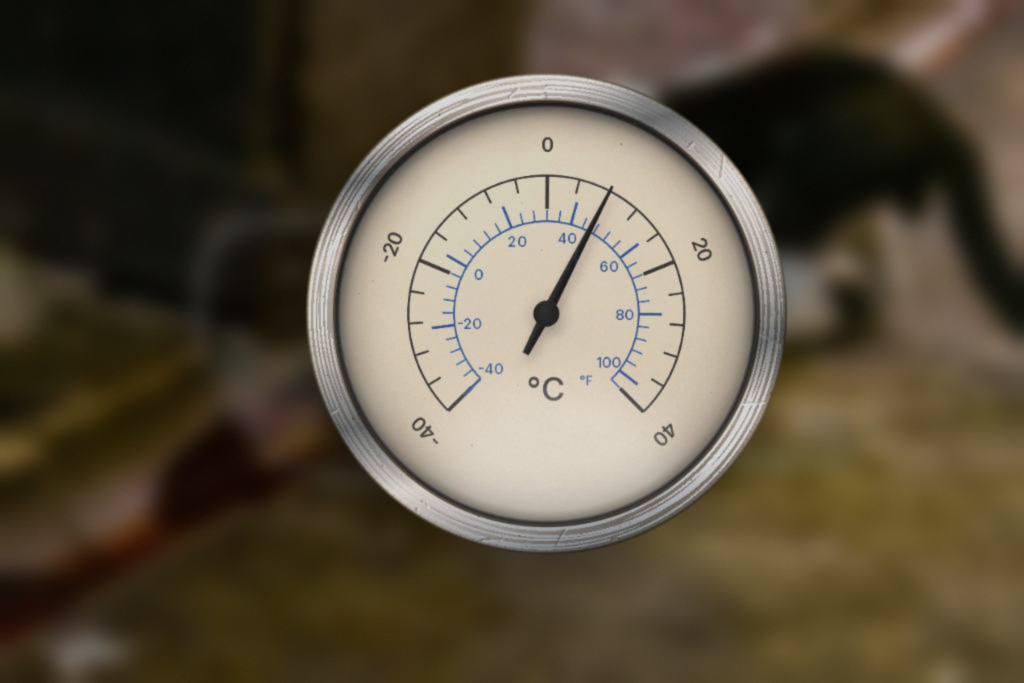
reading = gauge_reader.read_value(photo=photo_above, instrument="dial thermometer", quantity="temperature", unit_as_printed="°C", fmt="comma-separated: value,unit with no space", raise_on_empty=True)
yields 8,°C
